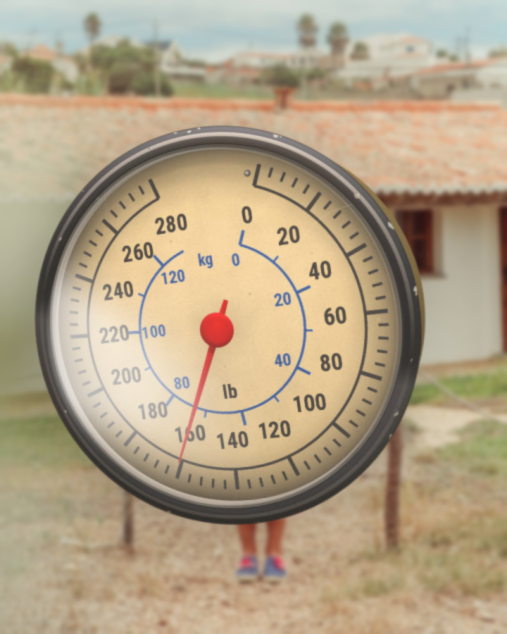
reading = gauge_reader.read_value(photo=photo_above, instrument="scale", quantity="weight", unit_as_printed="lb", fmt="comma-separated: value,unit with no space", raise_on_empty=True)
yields 160,lb
